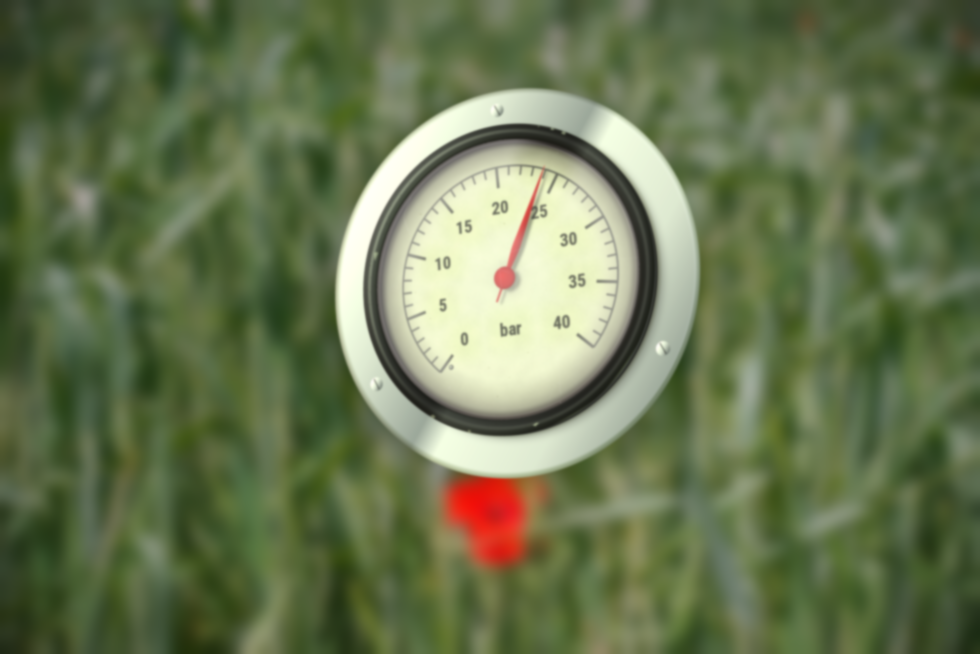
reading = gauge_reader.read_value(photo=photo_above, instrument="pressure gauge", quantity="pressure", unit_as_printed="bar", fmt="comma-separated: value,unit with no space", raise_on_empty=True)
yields 24,bar
